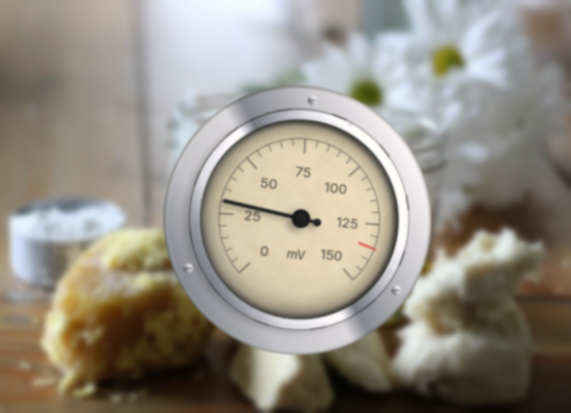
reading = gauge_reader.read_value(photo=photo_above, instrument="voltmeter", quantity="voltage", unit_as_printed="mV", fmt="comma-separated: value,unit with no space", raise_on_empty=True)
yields 30,mV
